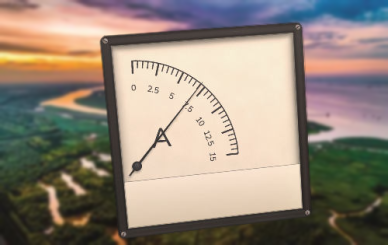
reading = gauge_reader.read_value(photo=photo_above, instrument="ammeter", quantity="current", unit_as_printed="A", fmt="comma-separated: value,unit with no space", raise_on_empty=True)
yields 7,A
